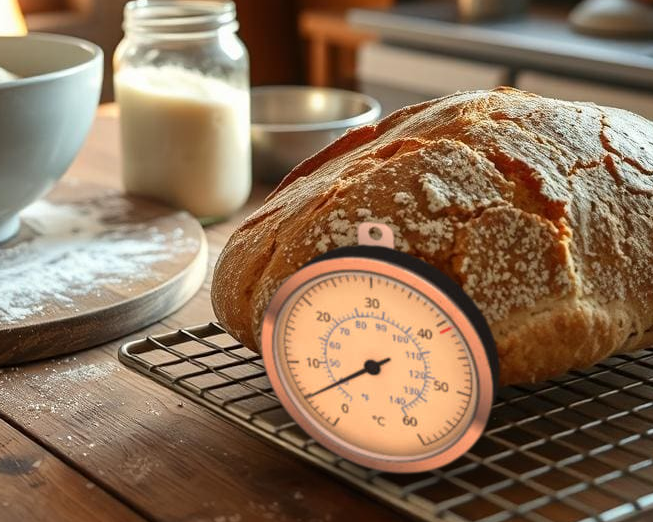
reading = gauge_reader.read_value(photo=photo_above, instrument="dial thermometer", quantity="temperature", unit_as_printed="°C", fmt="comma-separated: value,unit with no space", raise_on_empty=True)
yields 5,°C
